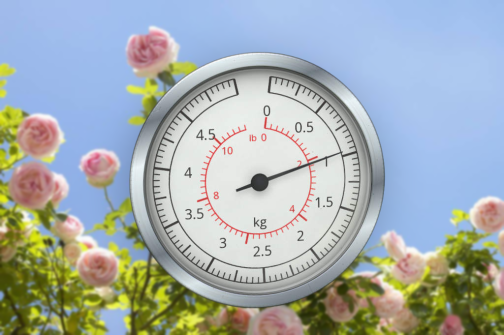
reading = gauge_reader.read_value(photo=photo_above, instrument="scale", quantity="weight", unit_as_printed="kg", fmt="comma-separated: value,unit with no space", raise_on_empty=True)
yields 0.95,kg
